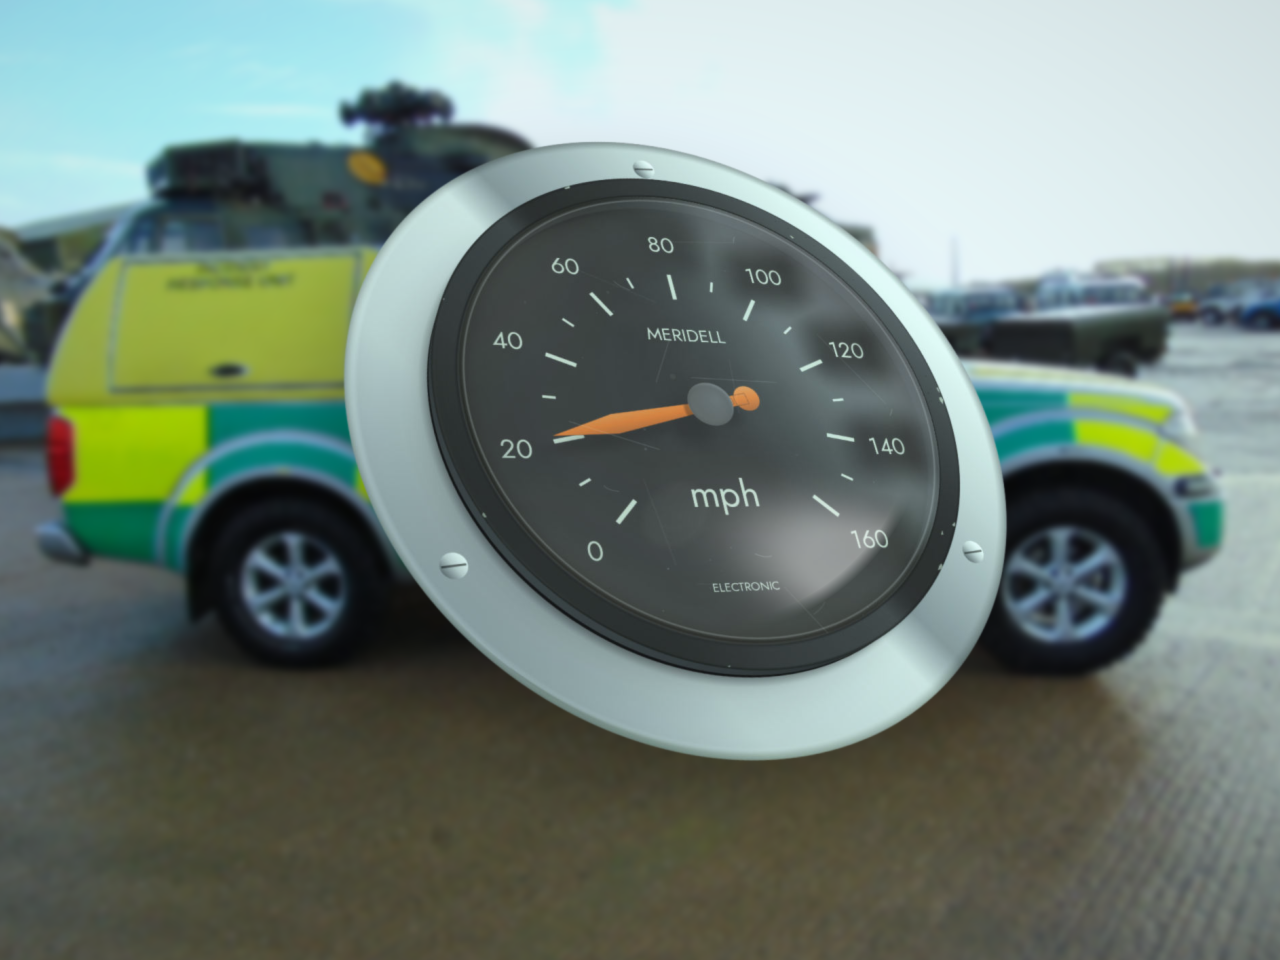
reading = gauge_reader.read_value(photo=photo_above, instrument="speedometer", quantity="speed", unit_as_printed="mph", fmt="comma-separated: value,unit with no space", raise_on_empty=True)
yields 20,mph
